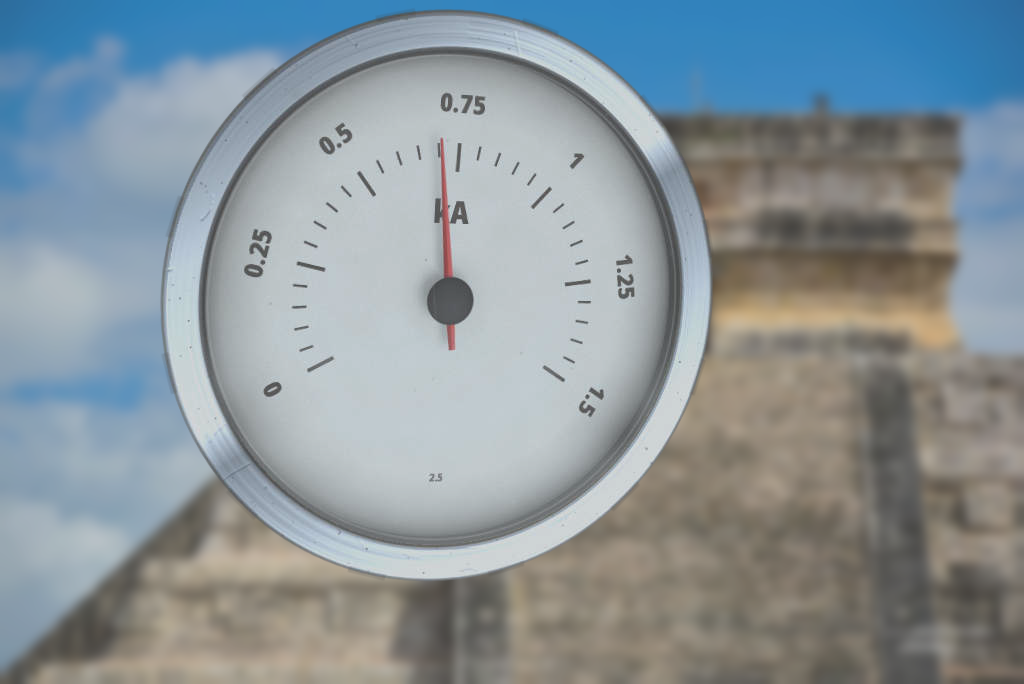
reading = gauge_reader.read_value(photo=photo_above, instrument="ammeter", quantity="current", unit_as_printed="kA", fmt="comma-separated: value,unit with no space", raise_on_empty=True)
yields 0.7,kA
